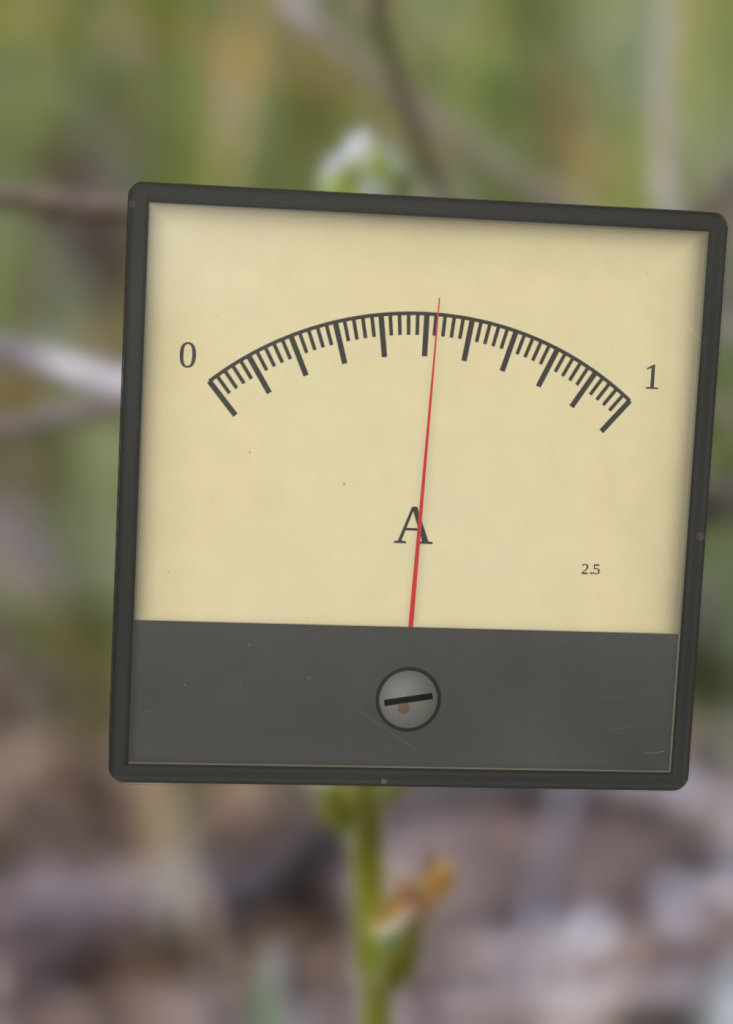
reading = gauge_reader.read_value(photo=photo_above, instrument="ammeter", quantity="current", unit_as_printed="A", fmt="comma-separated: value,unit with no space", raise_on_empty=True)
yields 0.52,A
